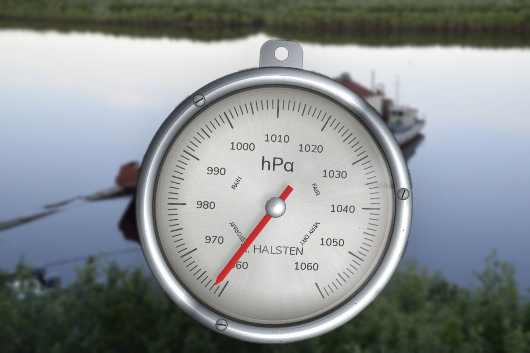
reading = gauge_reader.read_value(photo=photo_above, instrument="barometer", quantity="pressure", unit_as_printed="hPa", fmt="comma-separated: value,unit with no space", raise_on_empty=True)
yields 962,hPa
